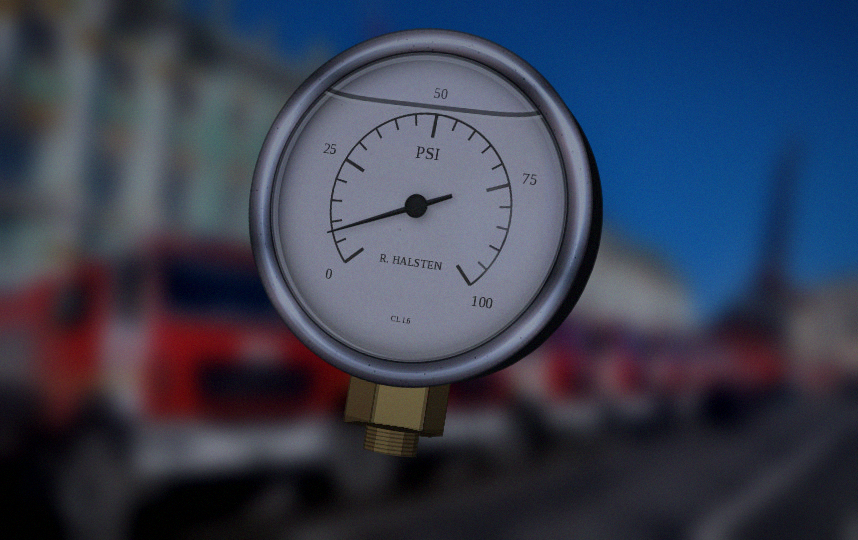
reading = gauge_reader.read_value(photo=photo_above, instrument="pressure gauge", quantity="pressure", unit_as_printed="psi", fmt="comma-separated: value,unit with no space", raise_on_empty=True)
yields 7.5,psi
